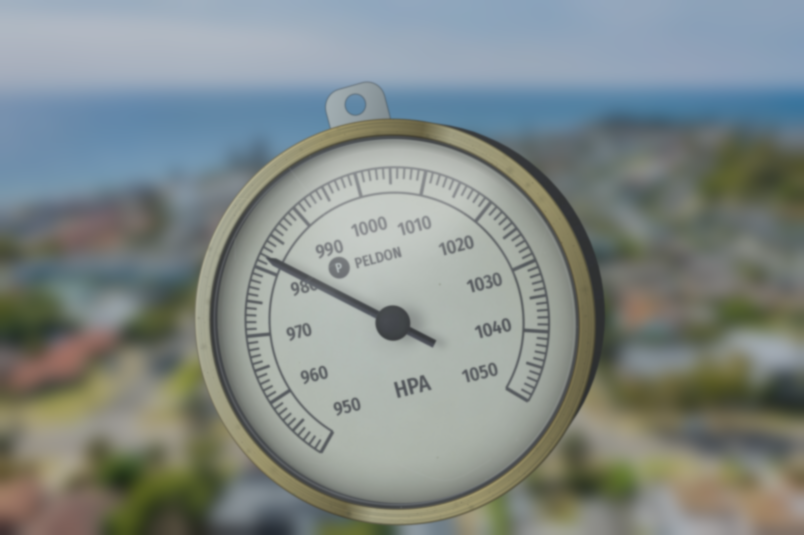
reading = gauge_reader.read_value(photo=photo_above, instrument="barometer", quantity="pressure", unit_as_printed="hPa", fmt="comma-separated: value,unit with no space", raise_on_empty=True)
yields 982,hPa
